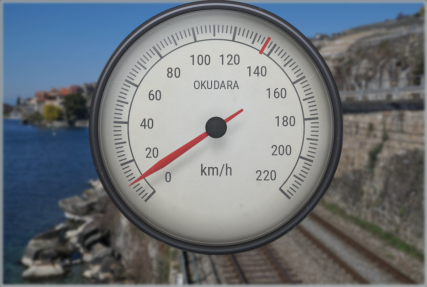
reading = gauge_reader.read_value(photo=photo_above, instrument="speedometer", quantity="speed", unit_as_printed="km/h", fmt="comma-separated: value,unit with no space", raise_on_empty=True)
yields 10,km/h
